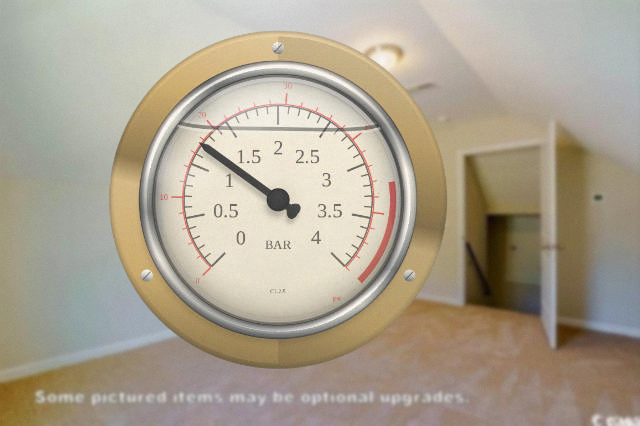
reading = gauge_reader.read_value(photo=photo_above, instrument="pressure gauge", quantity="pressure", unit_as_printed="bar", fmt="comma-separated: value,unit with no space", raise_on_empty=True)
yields 1.2,bar
